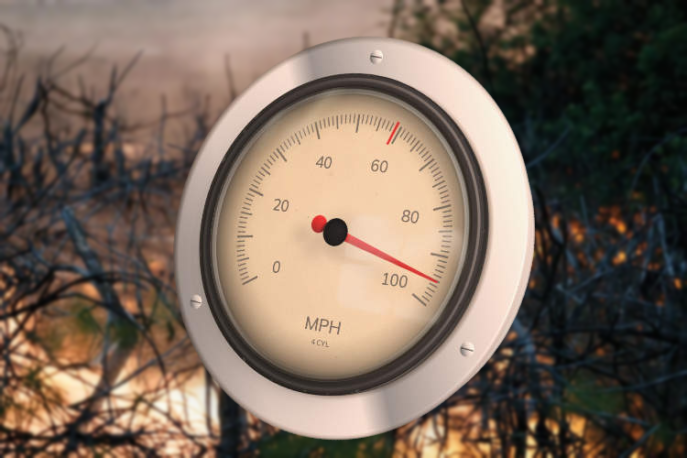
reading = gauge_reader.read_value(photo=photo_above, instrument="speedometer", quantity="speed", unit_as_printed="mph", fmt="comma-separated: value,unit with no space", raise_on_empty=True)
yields 95,mph
